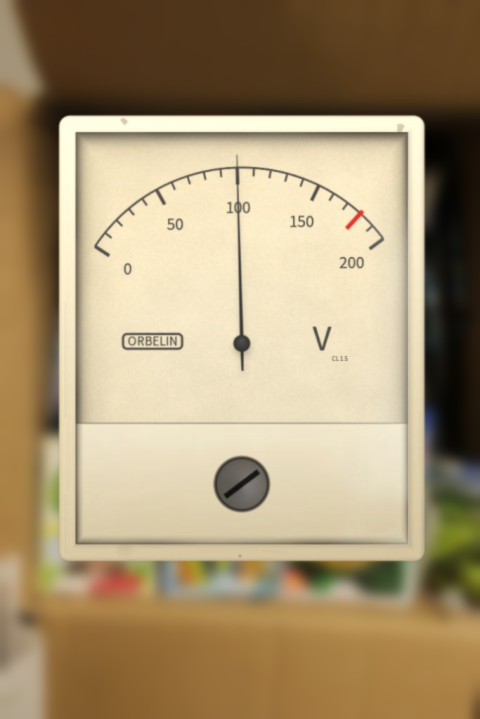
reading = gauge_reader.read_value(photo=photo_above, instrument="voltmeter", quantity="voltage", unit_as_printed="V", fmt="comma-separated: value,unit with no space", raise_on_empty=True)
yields 100,V
